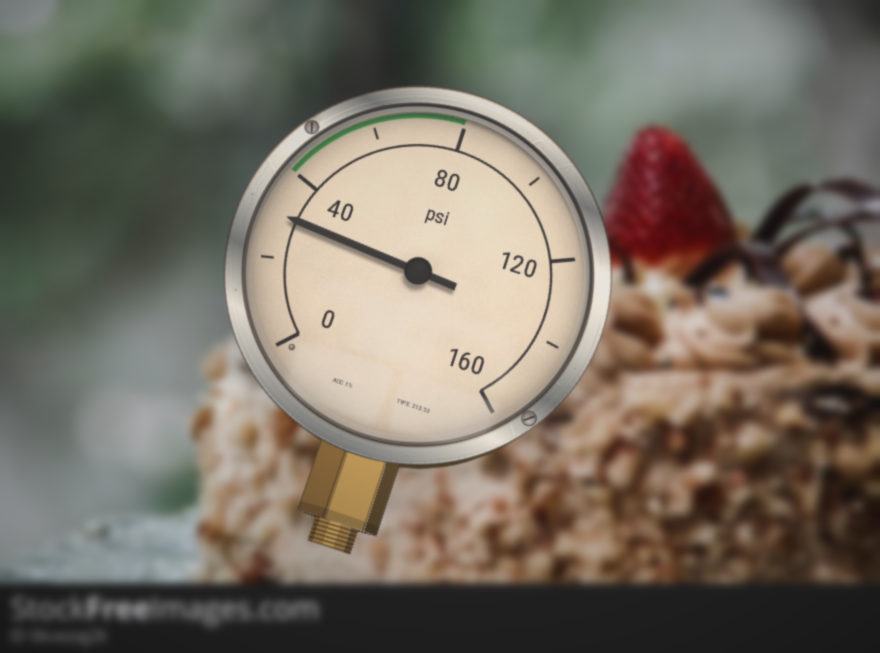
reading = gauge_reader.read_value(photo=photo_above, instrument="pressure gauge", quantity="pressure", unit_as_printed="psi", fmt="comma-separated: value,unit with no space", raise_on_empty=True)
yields 30,psi
